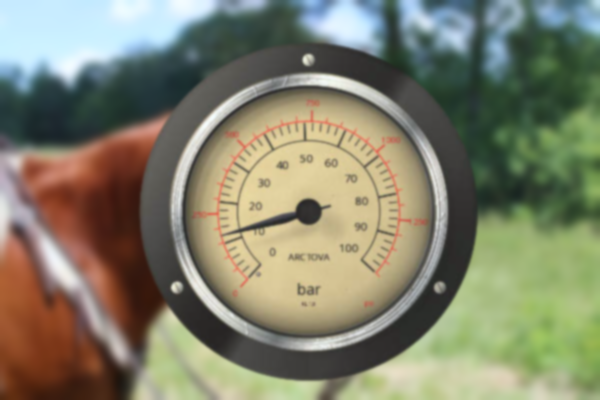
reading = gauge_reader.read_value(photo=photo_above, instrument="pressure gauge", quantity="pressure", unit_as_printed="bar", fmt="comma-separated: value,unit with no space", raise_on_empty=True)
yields 12,bar
